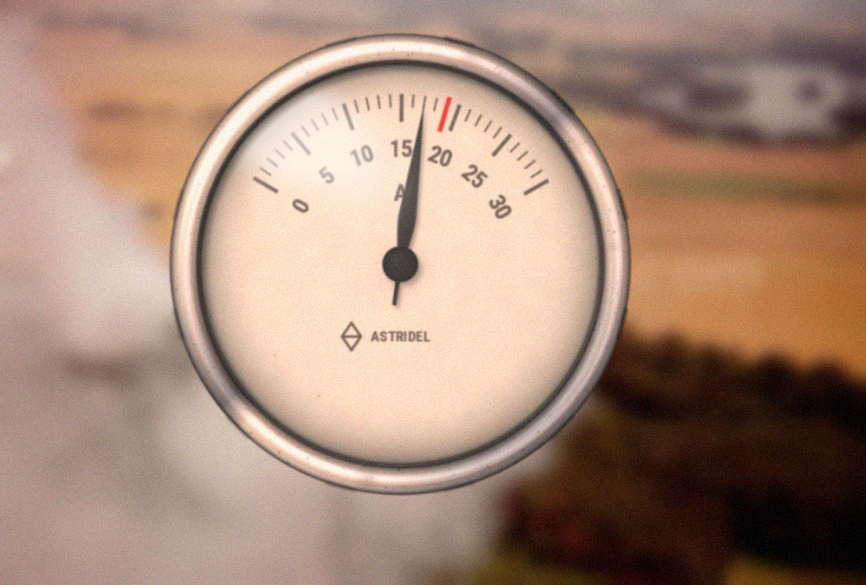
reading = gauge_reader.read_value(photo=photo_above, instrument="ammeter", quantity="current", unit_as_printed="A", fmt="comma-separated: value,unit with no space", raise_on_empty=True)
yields 17,A
